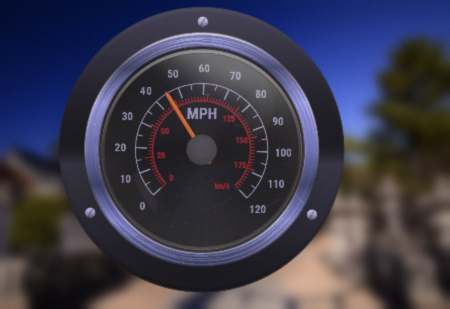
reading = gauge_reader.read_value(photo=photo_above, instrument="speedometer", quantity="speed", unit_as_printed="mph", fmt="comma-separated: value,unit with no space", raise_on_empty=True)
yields 45,mph
